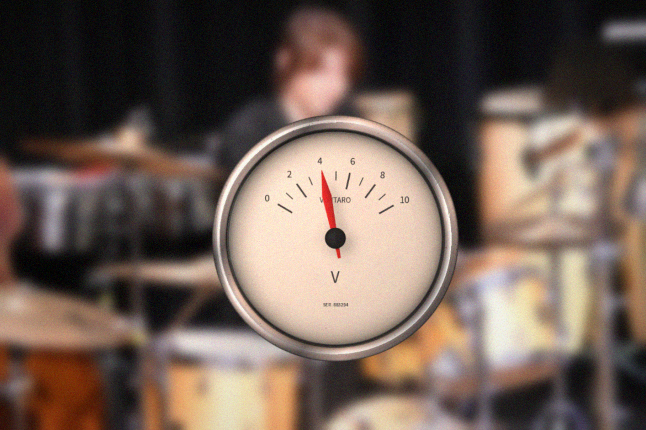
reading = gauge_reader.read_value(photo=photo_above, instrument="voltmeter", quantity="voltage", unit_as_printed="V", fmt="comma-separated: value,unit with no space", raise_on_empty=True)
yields 4,V
